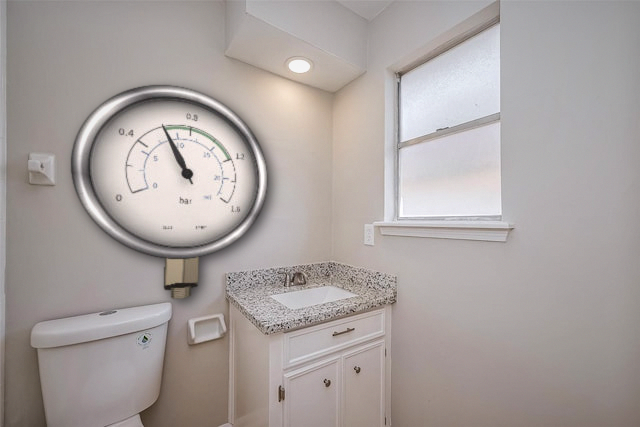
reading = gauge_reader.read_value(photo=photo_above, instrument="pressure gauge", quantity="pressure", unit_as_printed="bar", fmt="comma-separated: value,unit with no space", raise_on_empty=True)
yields 0.6,bar
